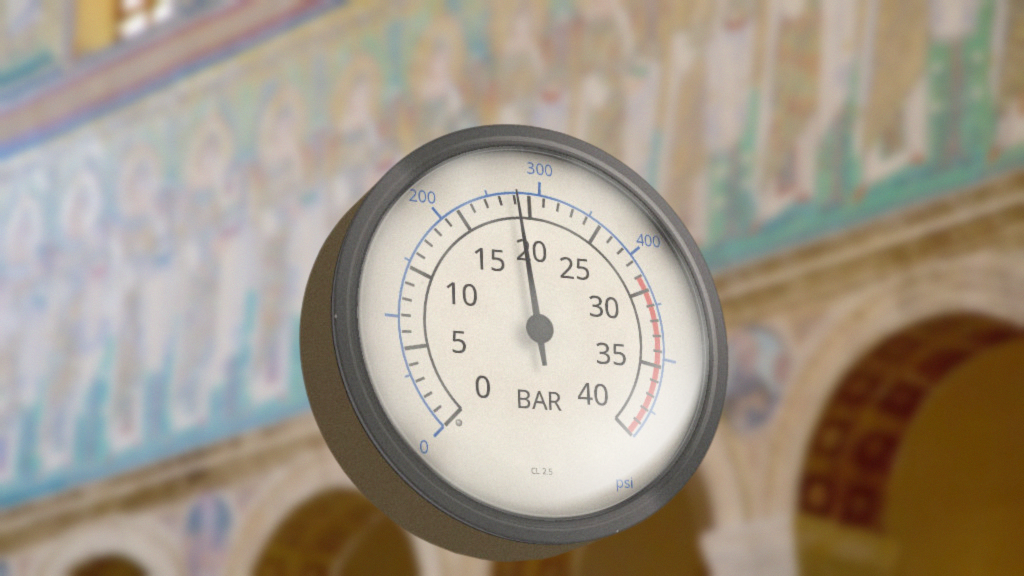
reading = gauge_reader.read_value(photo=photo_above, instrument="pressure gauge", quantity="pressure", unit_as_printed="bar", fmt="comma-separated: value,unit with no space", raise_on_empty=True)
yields 19,bar
